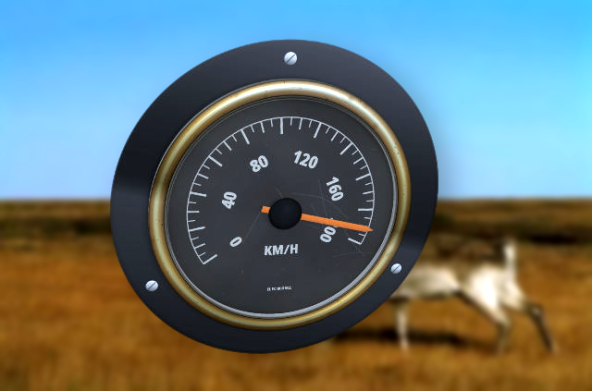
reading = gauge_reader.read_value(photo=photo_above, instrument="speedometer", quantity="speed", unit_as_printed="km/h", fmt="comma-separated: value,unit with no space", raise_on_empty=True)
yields 190,km/h
